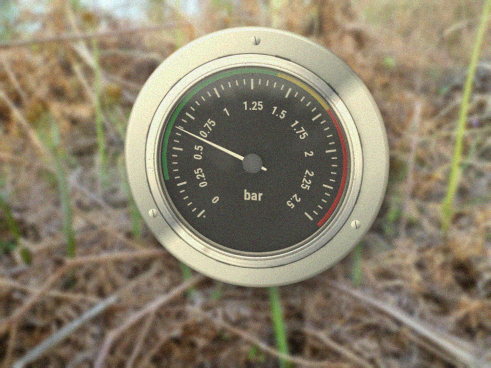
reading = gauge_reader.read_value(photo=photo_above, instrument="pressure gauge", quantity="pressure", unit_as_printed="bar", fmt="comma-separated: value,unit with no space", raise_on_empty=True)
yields 0.65,bar
